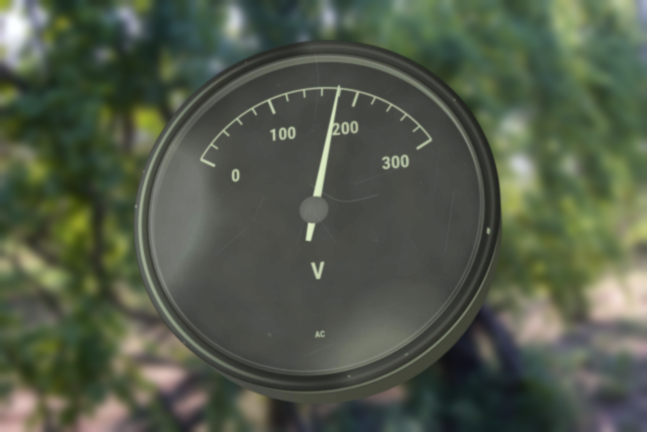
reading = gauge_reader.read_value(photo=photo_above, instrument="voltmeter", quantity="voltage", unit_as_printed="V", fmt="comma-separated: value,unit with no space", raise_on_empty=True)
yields 180,V
